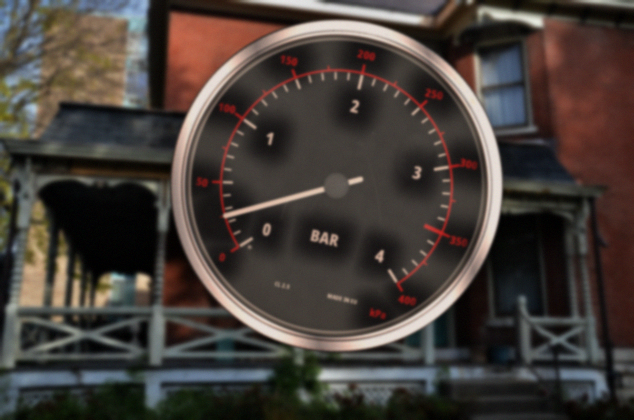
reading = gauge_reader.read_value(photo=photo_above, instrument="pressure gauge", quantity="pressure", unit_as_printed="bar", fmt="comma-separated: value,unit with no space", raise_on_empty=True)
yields 0.25,bar
